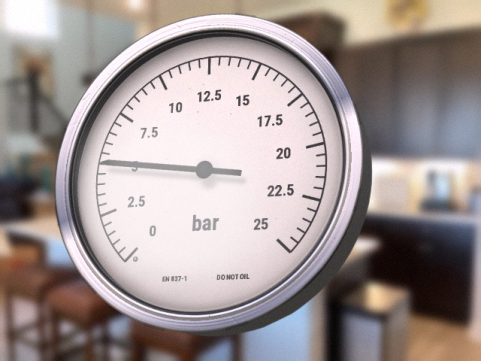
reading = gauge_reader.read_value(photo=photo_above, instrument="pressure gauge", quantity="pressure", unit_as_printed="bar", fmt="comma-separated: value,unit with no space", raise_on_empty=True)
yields 5,bar
